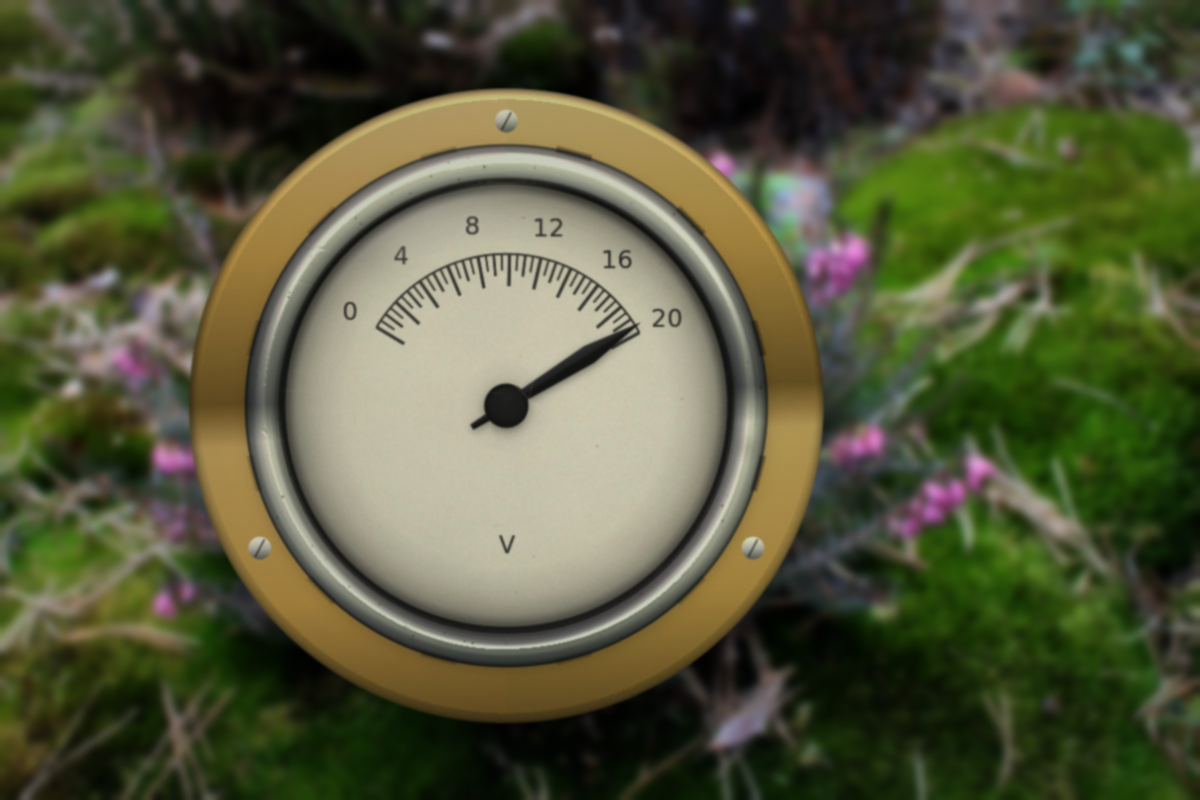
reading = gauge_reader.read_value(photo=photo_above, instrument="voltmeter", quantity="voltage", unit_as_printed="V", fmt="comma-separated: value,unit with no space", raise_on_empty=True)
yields 19.5,V
